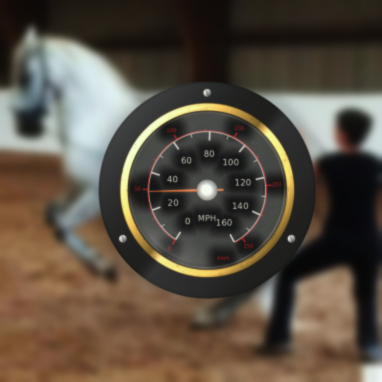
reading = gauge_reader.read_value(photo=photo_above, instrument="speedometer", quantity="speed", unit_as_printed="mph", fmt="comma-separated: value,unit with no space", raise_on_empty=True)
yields 30,mph
